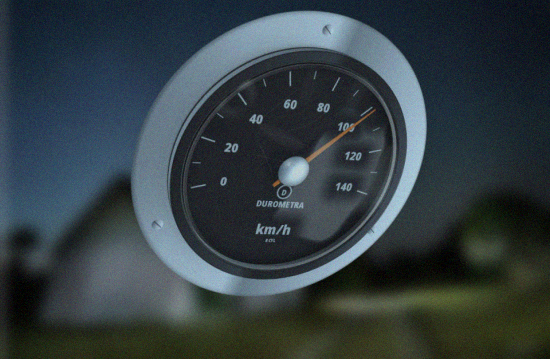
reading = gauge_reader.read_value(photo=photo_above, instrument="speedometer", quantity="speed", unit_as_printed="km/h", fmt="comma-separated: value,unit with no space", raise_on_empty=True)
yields 100,km/h
